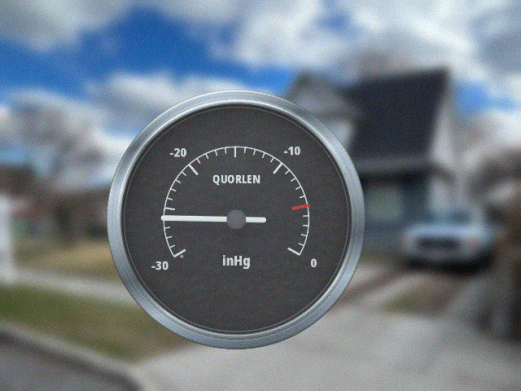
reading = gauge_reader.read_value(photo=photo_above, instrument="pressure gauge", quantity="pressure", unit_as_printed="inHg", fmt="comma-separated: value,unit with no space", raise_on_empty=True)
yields -26,inHg
